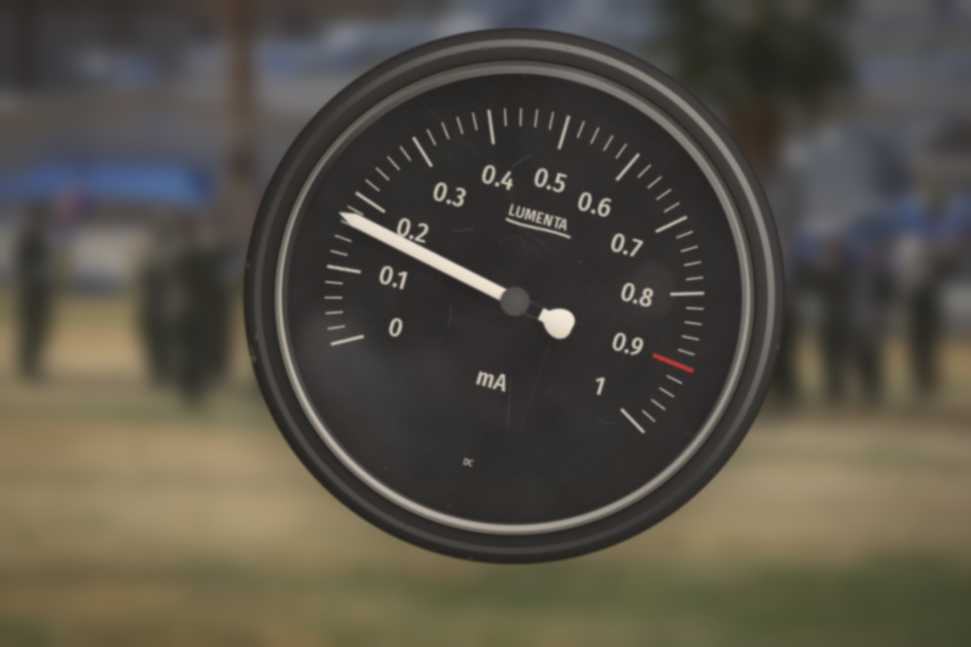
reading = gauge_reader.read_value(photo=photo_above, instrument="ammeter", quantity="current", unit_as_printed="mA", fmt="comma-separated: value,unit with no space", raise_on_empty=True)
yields 0.17,mA
